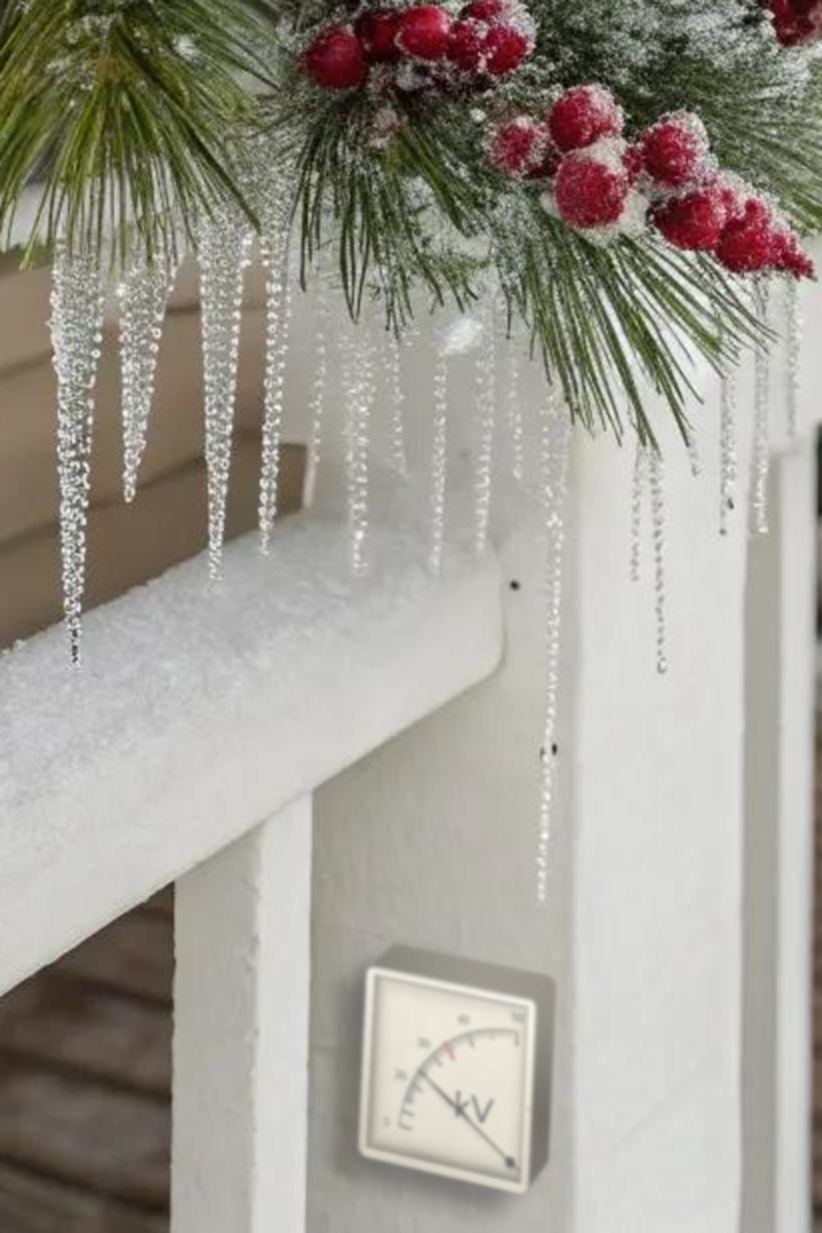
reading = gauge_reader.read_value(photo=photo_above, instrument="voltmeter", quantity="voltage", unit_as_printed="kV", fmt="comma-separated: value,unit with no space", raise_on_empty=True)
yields 25,kV
